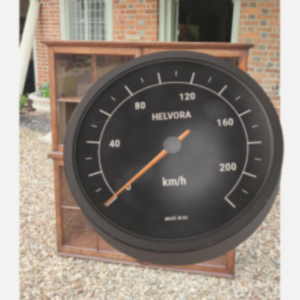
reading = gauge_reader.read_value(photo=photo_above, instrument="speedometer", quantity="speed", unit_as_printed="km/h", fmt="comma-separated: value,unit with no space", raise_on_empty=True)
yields 0,km/h
